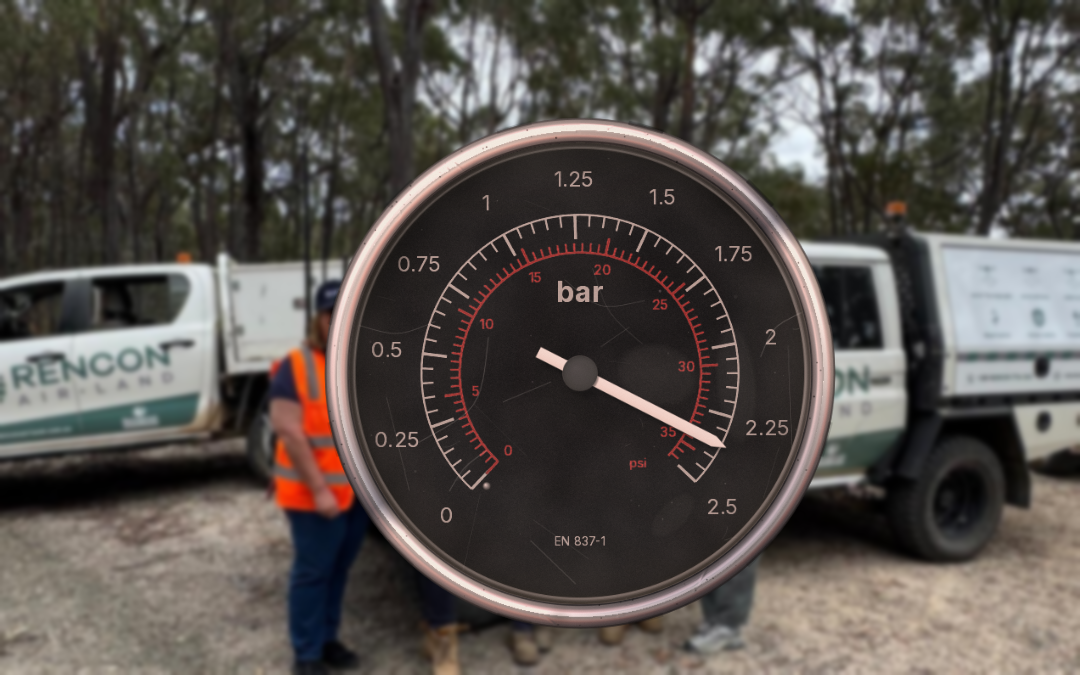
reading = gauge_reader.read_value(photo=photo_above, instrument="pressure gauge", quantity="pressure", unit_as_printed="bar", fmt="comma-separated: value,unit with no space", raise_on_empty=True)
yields 2.35,bar
